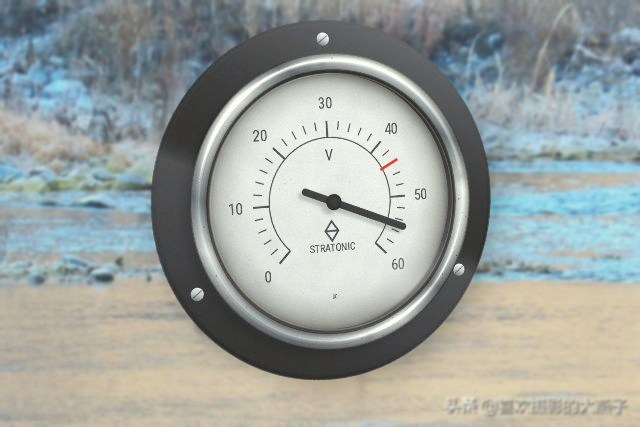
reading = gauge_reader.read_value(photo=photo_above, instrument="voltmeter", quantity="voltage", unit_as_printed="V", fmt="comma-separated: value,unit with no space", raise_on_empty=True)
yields 55,V
